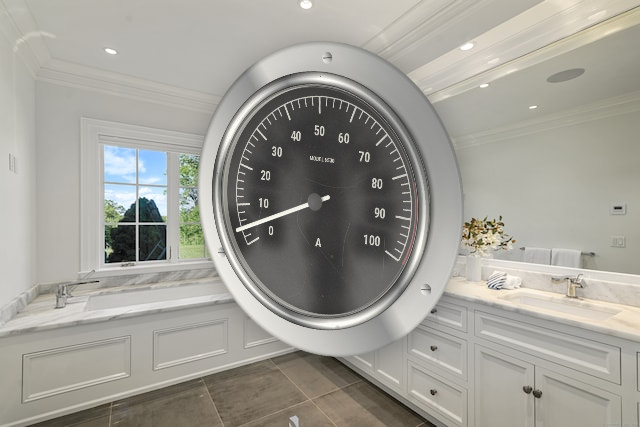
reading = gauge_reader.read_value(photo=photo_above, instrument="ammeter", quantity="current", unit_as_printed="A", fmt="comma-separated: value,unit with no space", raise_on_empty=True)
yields 4,A
